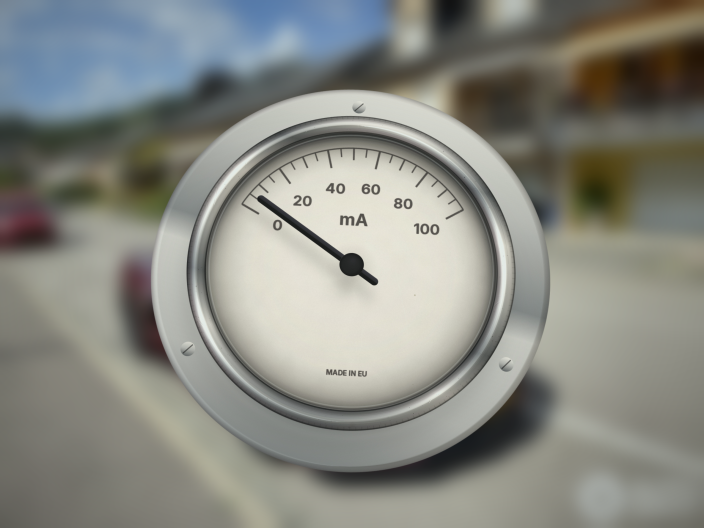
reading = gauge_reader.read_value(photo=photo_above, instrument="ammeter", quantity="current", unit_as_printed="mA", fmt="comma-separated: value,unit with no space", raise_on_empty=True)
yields 5,mA
